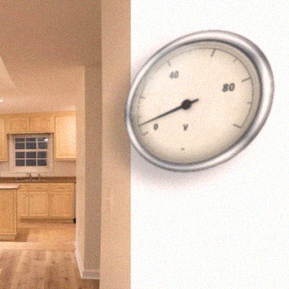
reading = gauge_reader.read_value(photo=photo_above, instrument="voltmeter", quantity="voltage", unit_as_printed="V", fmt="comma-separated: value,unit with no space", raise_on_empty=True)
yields 5,V
